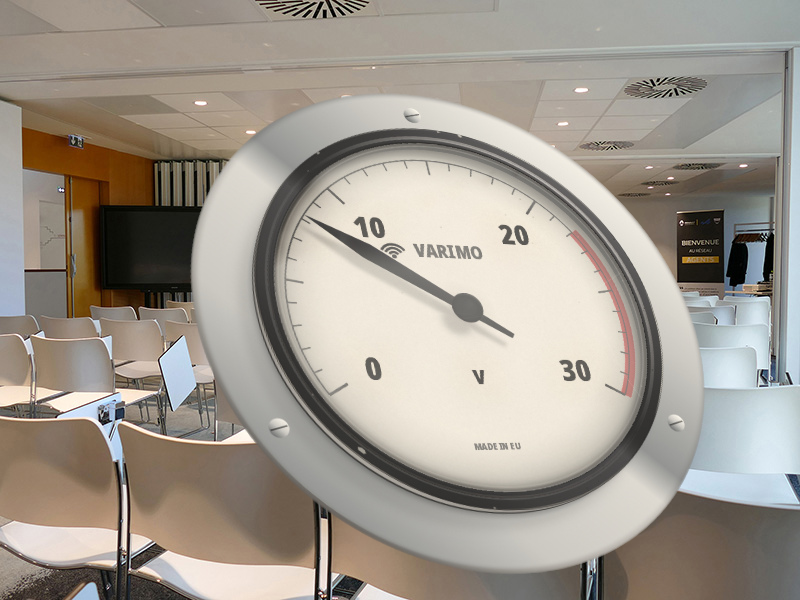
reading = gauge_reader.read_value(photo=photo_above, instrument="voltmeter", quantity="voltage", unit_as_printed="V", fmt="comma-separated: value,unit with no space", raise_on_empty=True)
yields 8,V
